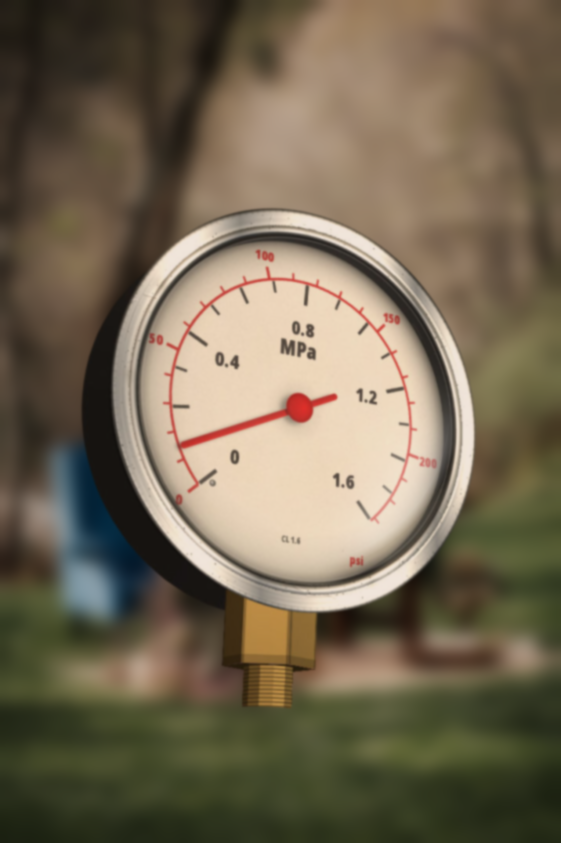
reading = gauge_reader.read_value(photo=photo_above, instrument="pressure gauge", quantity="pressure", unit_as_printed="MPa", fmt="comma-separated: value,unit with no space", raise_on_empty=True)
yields 0.1,MPa
